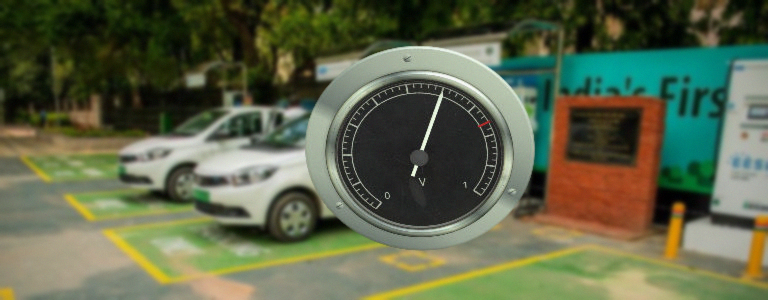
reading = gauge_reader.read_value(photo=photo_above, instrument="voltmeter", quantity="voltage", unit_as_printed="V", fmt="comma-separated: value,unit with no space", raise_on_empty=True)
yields 0.6,V
